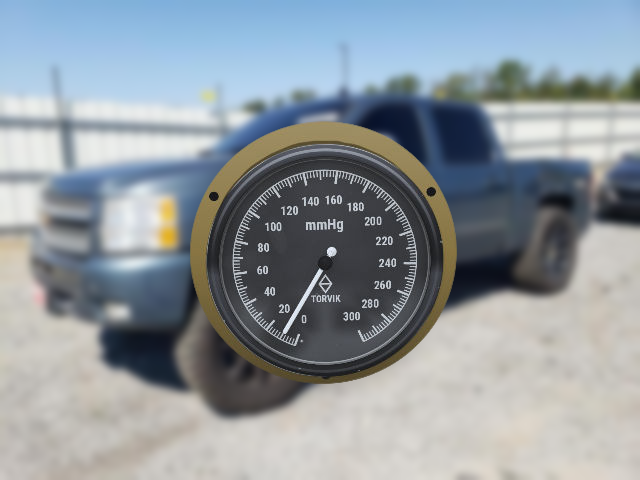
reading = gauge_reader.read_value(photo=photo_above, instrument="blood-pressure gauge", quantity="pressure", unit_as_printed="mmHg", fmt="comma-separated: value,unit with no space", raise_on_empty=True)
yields 10,mmHg
